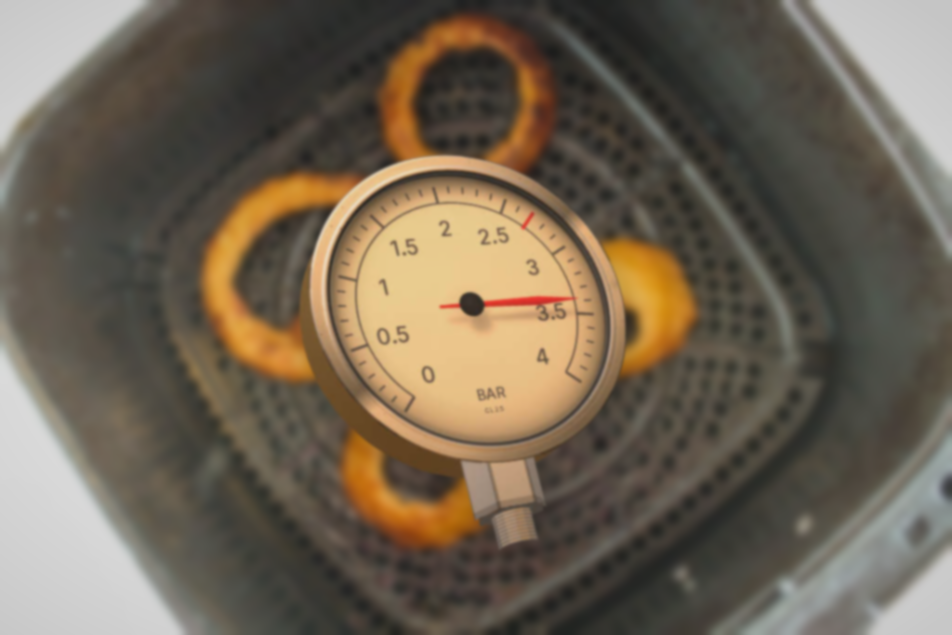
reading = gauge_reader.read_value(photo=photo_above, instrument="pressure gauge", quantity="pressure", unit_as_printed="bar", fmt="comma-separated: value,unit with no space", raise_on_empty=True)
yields 3.4,bar
